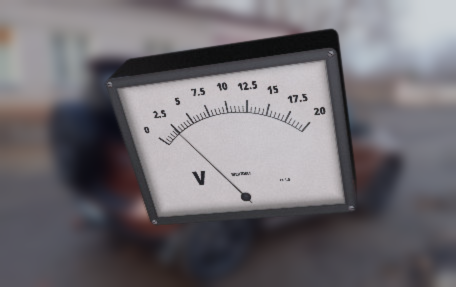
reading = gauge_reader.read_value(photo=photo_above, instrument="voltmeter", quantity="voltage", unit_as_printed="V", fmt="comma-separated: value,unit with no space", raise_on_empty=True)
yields 2.5,V
